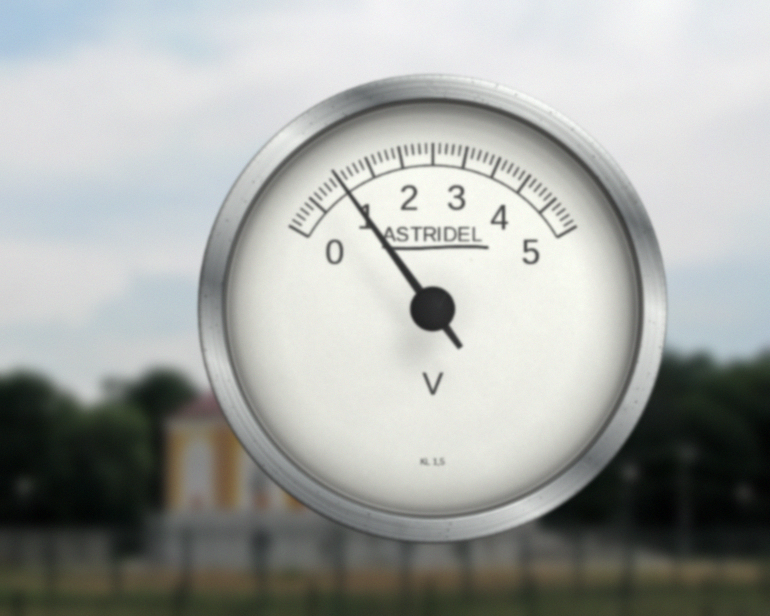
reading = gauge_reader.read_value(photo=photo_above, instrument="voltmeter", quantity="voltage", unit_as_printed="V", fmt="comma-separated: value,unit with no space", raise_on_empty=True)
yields 1,V
